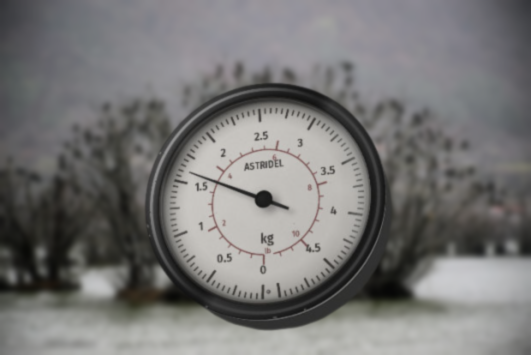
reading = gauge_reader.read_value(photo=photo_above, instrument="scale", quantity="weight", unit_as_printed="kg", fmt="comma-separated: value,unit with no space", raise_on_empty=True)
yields 1.6,kg
